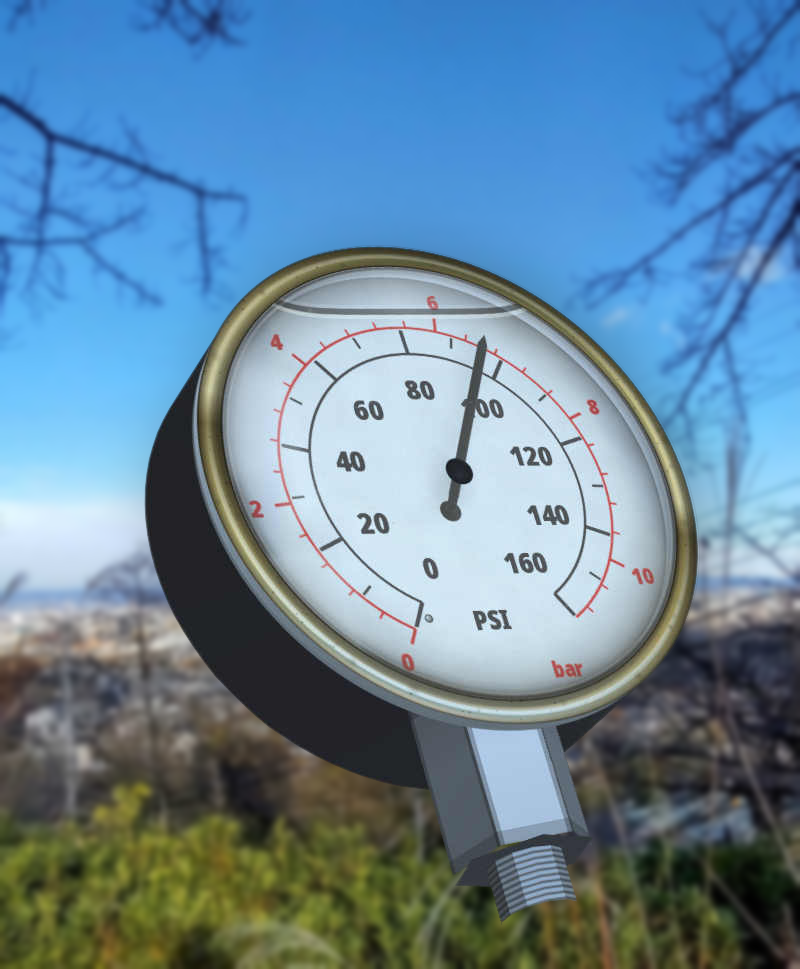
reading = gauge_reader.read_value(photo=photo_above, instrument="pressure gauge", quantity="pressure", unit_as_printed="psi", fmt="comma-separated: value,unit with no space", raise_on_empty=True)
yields 95,psi
